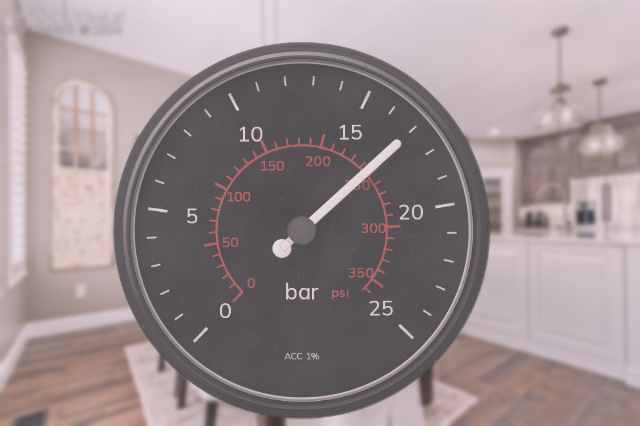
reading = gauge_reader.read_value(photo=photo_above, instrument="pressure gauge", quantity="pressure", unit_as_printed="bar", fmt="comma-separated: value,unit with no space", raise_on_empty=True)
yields 17,bar
